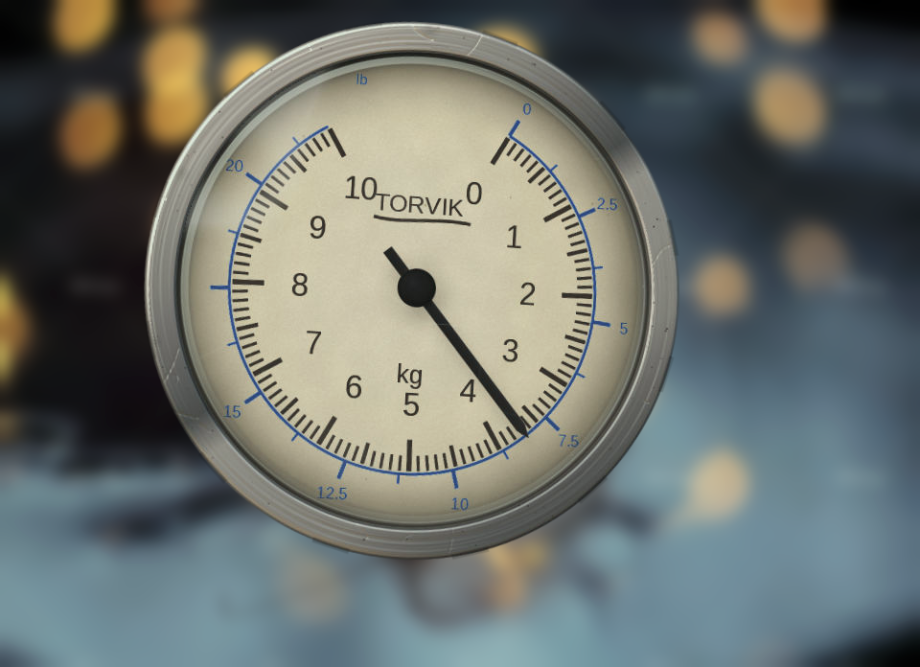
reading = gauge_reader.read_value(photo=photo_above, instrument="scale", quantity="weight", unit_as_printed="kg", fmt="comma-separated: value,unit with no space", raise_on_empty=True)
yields 3.7,kg
